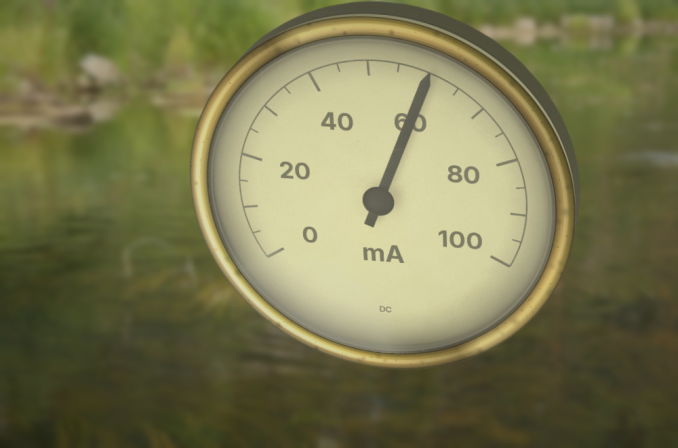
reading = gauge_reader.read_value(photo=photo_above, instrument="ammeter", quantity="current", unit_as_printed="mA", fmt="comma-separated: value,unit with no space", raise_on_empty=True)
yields 60,mA
